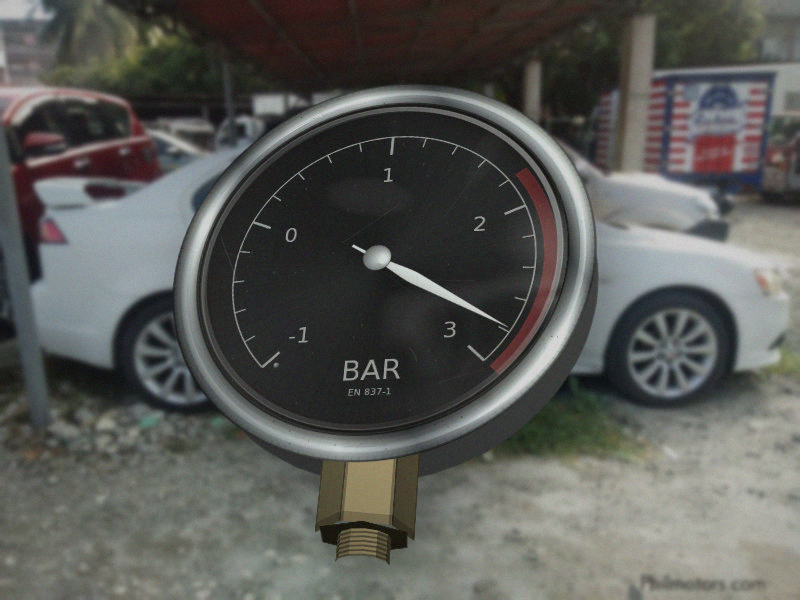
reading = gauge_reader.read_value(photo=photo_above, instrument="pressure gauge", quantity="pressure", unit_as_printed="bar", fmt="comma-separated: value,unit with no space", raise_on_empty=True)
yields 2.8,bar
